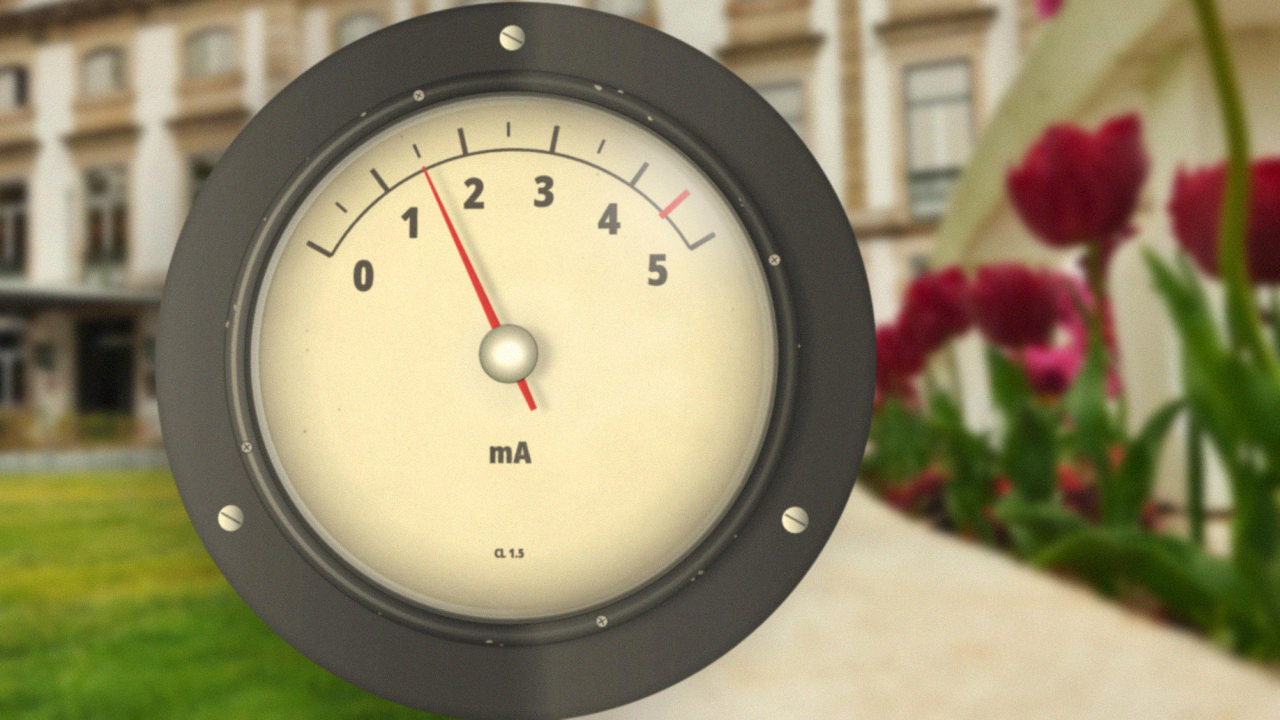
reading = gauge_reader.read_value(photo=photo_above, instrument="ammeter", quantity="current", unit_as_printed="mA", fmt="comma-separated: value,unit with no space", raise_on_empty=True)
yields 1.5,mA
